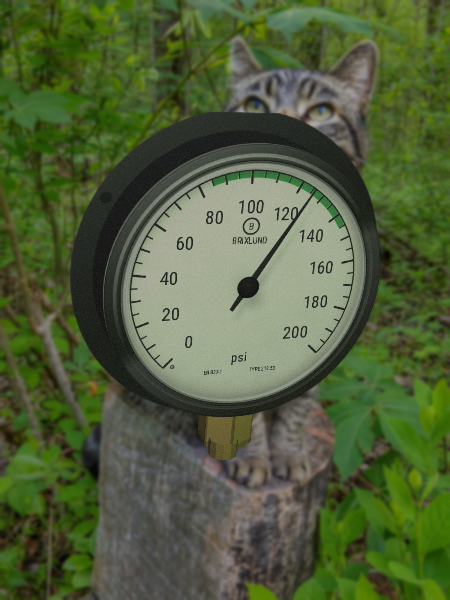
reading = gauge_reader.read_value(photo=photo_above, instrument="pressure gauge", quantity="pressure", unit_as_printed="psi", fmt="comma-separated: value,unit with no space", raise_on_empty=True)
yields 125,psi
